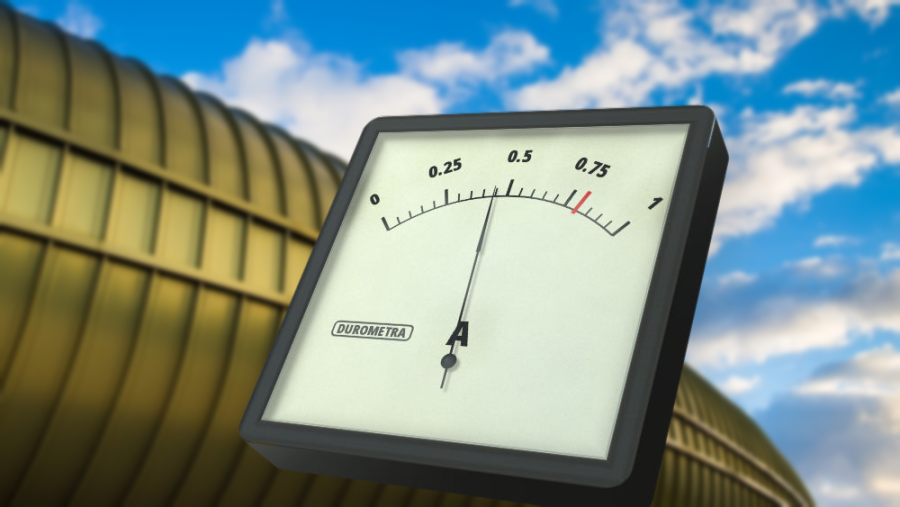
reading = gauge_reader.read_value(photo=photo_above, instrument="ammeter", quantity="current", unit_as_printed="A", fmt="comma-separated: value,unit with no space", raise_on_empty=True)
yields 0.45,A
